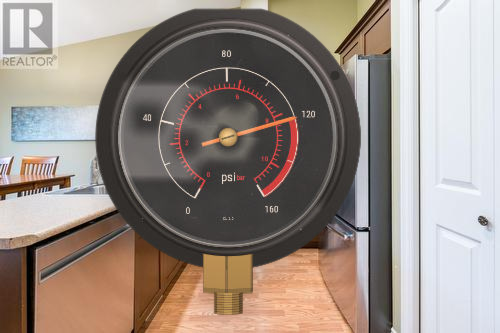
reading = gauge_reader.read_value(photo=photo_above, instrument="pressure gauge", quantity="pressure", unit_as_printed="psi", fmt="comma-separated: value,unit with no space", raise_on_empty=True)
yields 120,psi
